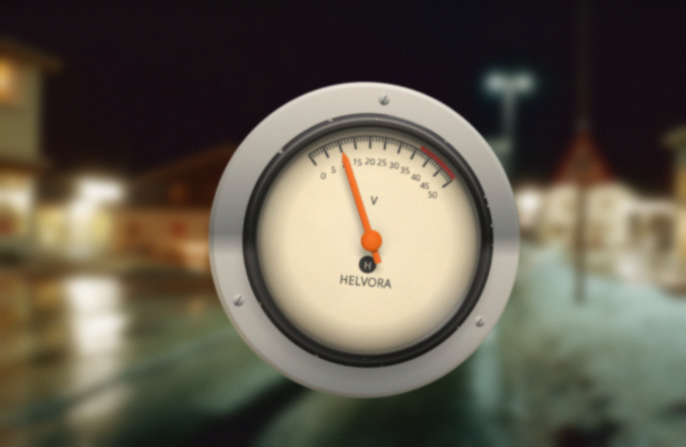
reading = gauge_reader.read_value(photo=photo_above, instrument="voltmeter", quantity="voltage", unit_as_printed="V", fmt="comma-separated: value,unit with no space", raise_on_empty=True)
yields 10,V
